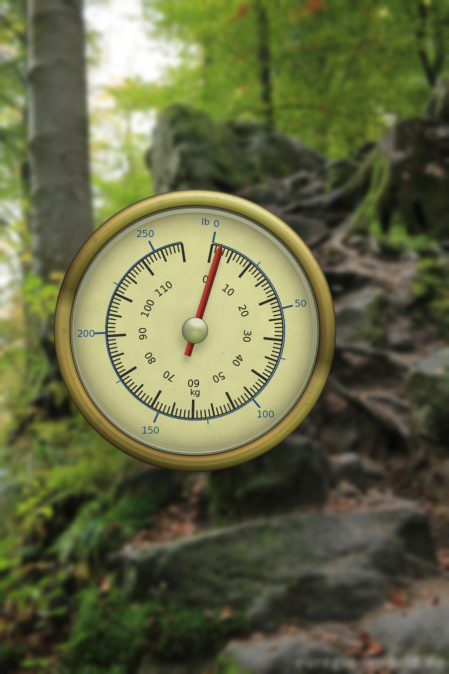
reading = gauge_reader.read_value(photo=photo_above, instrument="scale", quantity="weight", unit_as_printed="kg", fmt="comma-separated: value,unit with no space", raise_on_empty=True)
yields 2,kg
